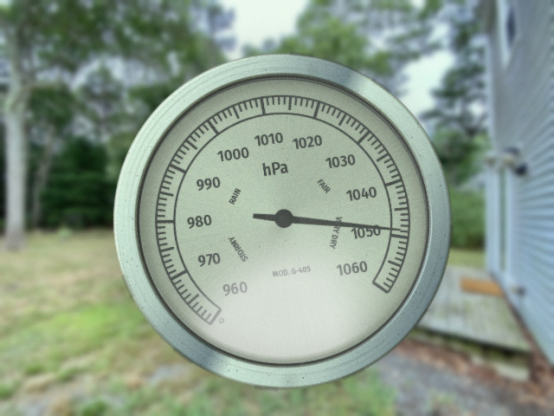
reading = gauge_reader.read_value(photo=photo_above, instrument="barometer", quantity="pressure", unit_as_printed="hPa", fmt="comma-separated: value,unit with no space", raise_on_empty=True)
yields 1049,hPa
